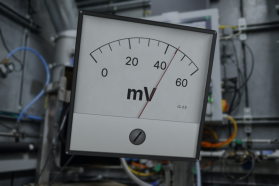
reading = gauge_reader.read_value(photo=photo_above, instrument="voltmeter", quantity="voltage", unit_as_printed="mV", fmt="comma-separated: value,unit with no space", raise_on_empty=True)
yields 45,mV
